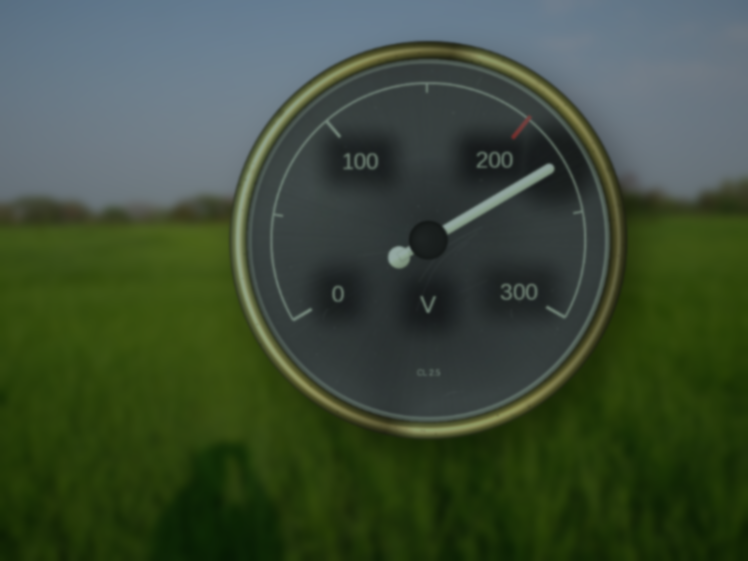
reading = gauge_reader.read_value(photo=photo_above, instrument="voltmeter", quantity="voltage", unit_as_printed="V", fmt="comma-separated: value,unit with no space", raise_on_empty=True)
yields 225,V
